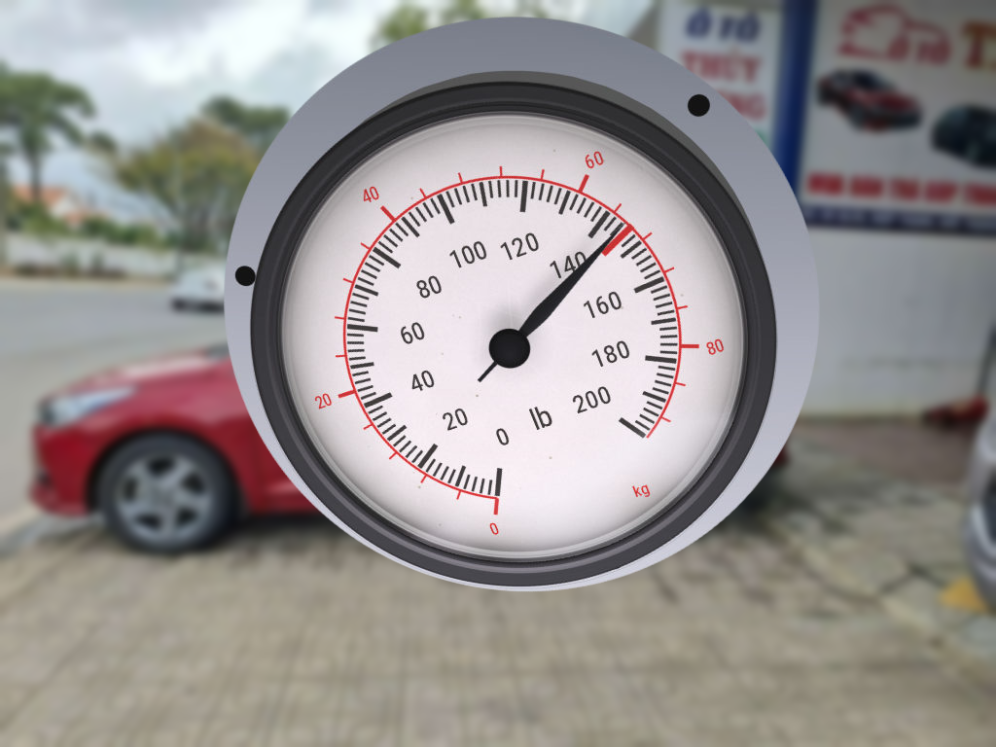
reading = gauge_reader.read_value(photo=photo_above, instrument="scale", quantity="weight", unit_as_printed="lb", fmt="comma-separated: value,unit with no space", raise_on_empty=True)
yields 144,lb
